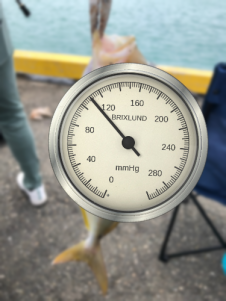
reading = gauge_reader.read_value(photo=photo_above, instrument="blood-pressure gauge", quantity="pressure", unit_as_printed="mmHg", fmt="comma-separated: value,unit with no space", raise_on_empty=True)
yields 110,mmHg
